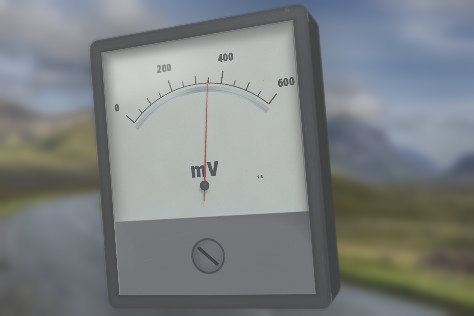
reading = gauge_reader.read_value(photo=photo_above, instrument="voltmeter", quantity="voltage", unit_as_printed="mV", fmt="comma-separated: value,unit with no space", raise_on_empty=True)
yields 350,mV
